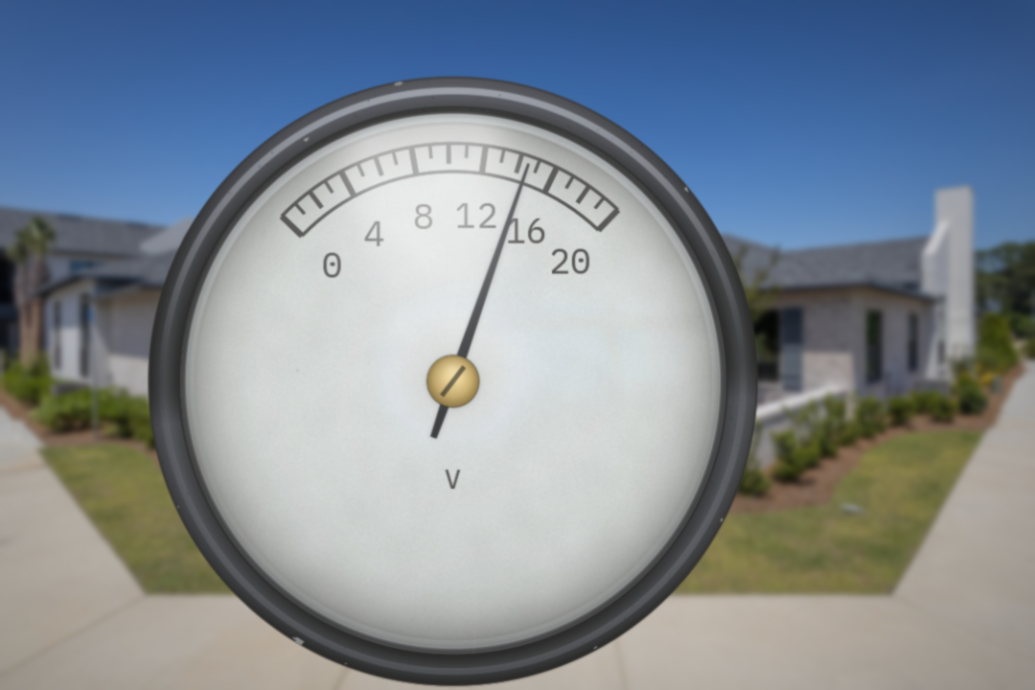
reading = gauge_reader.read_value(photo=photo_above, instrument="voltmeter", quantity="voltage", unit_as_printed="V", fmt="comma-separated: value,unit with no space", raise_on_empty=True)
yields 14.5,V
